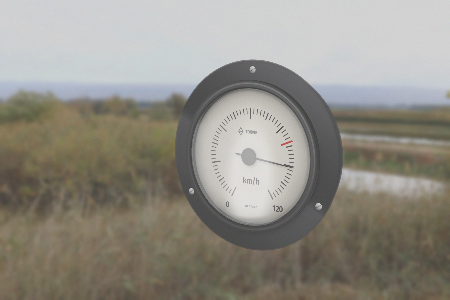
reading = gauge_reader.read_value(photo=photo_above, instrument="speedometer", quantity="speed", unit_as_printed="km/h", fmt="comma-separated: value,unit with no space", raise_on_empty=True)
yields 100,km/h
